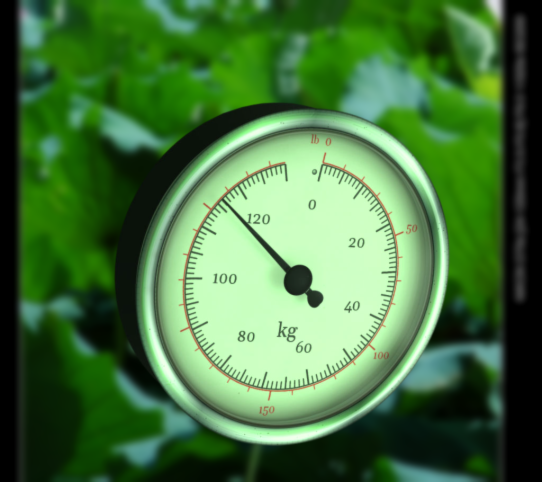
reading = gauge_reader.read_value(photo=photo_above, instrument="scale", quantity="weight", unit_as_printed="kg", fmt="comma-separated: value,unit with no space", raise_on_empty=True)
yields 116,kg
